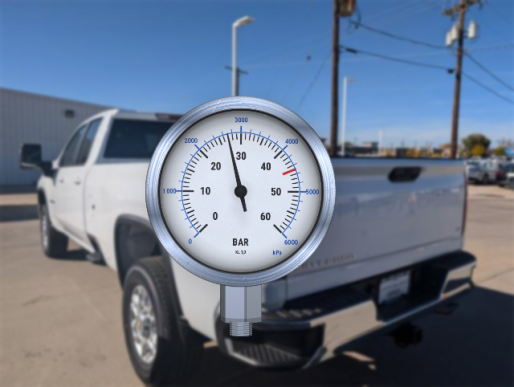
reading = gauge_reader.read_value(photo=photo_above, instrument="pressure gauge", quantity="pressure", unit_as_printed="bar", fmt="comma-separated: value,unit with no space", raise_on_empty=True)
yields 27,bar
